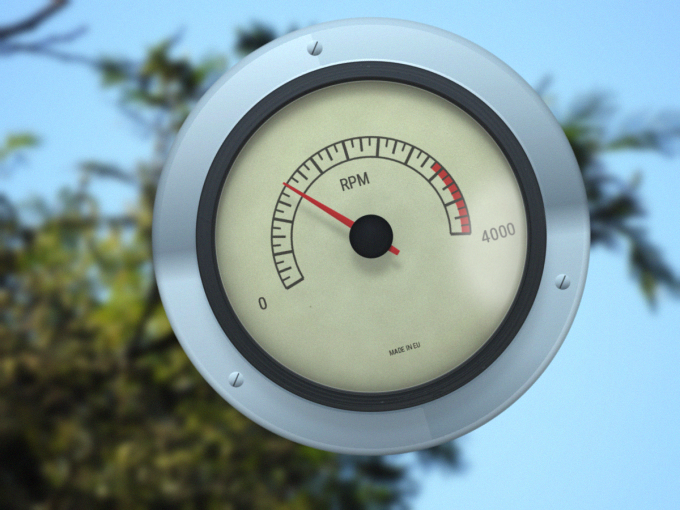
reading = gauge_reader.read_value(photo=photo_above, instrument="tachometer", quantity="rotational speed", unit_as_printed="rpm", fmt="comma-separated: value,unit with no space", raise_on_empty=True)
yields 1200,rpm
